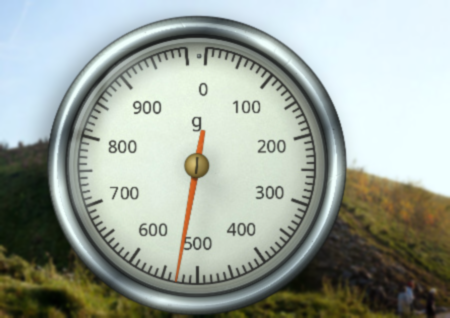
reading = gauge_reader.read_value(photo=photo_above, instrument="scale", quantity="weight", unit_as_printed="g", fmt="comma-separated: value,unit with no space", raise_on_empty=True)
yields 530,g
